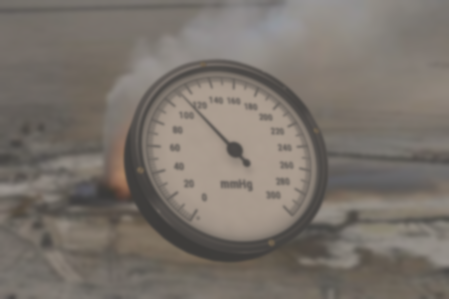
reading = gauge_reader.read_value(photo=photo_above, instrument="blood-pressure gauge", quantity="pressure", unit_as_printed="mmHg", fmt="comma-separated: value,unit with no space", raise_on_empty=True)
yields 110,mmHg
